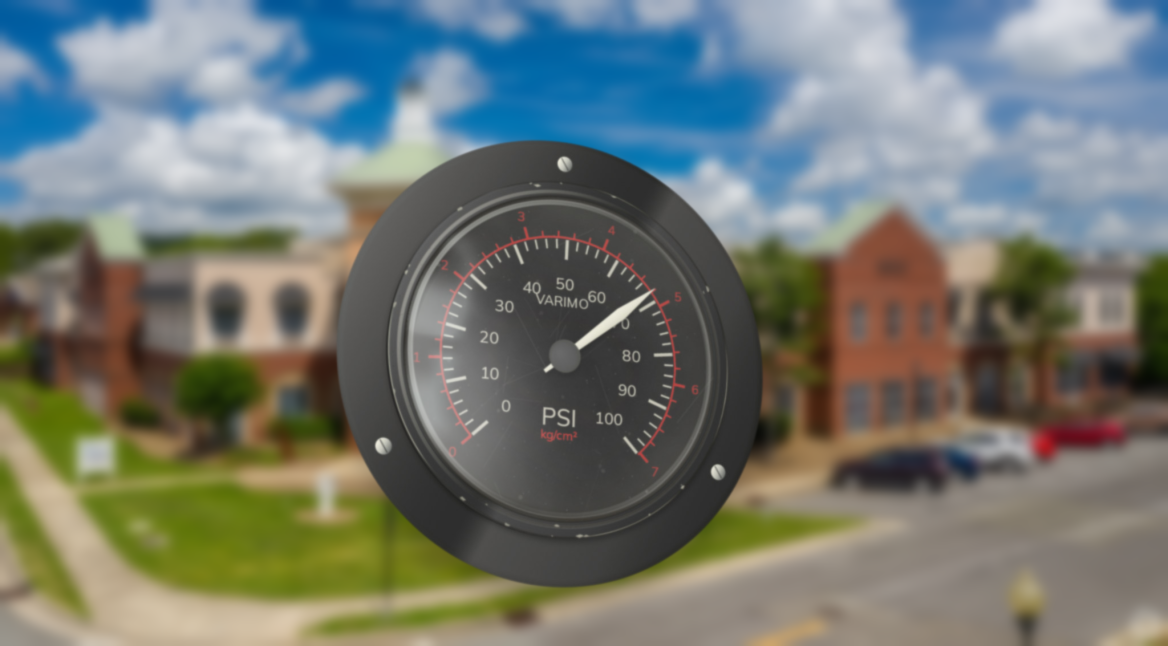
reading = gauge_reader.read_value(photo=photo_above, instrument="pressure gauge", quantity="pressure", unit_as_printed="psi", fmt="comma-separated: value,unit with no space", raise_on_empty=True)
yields 68,psi
